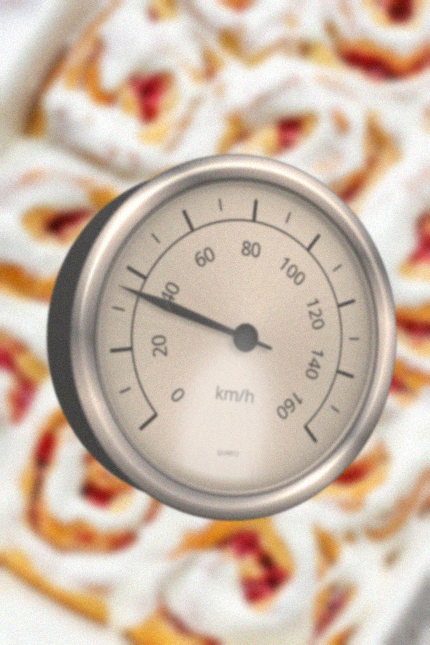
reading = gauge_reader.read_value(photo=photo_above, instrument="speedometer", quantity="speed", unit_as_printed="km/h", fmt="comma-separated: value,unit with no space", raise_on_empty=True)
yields 35,km/h
